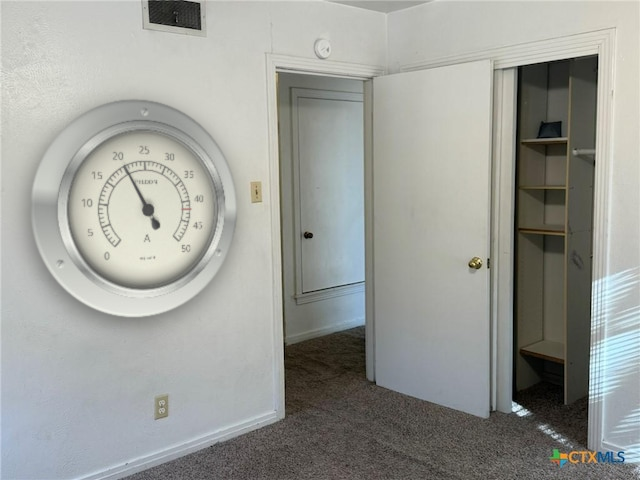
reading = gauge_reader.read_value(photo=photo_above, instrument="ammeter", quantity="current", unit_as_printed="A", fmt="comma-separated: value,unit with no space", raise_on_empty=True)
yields 20,A
